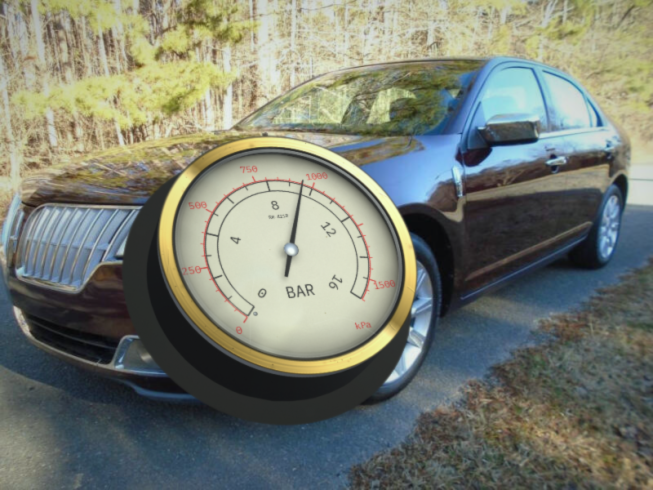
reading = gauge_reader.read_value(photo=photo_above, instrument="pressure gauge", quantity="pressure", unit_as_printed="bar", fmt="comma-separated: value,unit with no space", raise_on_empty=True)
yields 9.5,bar
